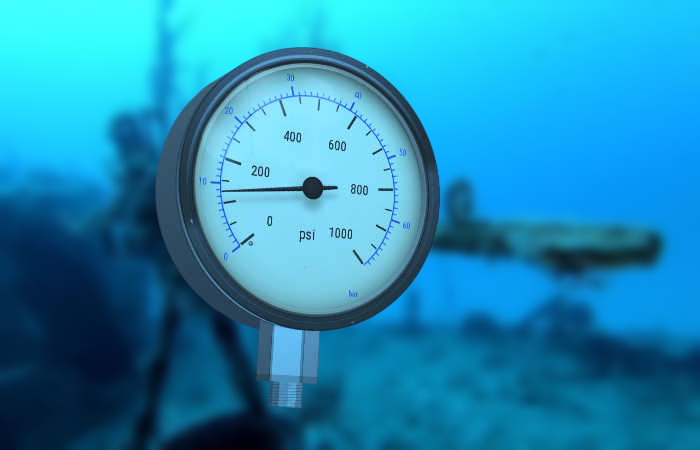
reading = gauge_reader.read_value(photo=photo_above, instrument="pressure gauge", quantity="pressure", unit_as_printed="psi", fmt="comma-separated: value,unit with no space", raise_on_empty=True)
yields 125,psi
